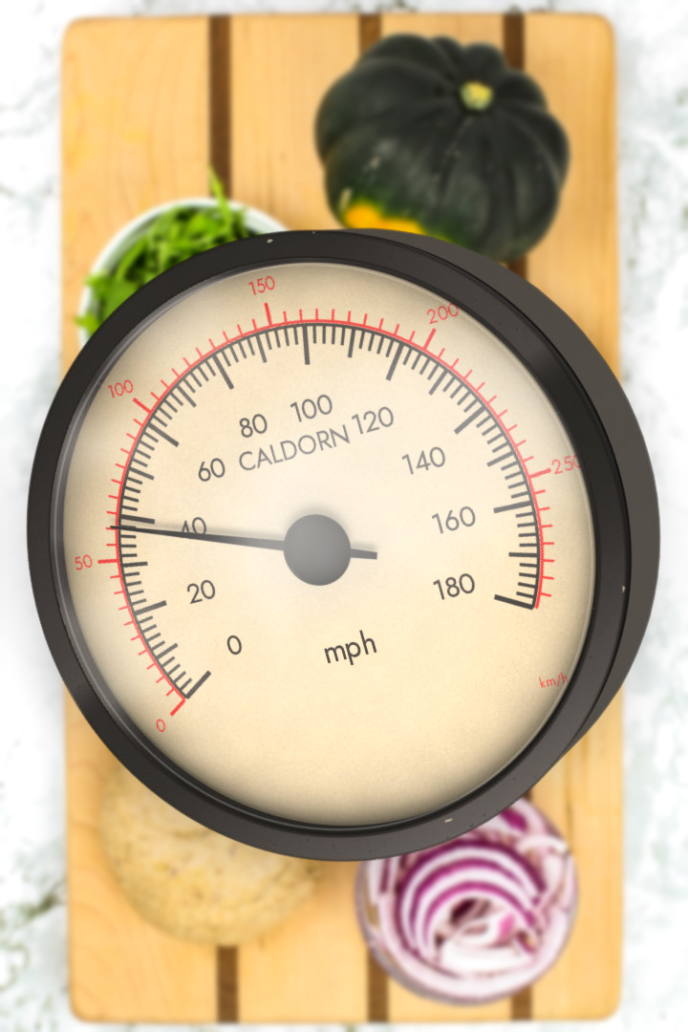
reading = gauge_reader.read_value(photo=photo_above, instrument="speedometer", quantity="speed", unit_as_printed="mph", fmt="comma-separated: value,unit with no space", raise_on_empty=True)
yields 38,mph
